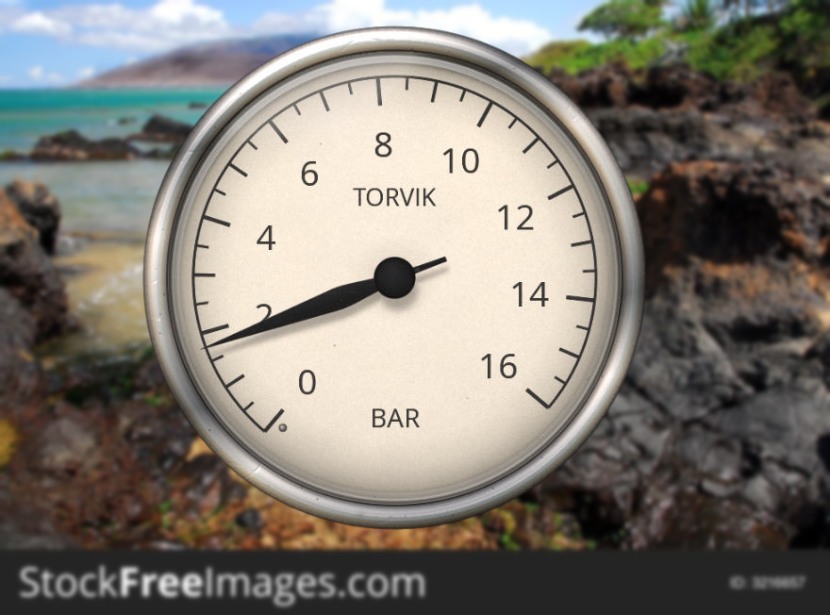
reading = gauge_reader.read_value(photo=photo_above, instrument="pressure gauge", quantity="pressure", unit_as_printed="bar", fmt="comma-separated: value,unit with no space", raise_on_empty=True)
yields 1.75,bar
